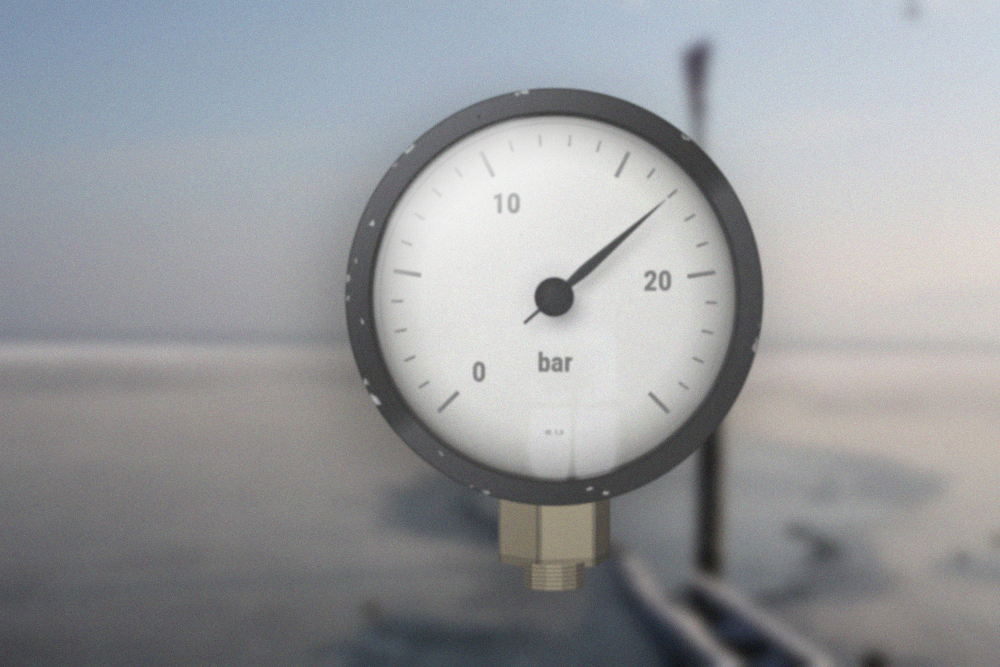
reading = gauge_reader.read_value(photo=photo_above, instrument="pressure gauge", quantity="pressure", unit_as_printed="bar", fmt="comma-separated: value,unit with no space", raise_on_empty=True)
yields 17,bar
